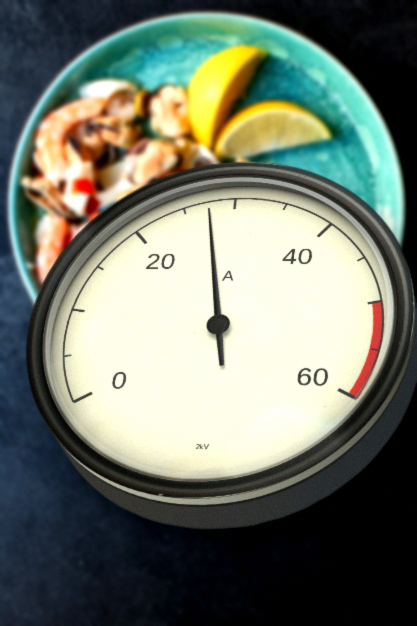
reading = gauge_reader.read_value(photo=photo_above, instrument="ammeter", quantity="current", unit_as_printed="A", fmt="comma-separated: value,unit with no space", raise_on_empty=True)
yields 27.5,A
